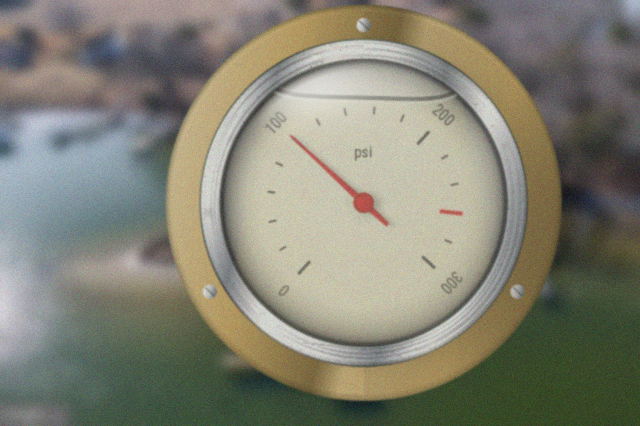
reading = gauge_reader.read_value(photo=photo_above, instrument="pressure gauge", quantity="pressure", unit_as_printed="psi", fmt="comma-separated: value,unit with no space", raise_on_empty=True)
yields 100,psi
